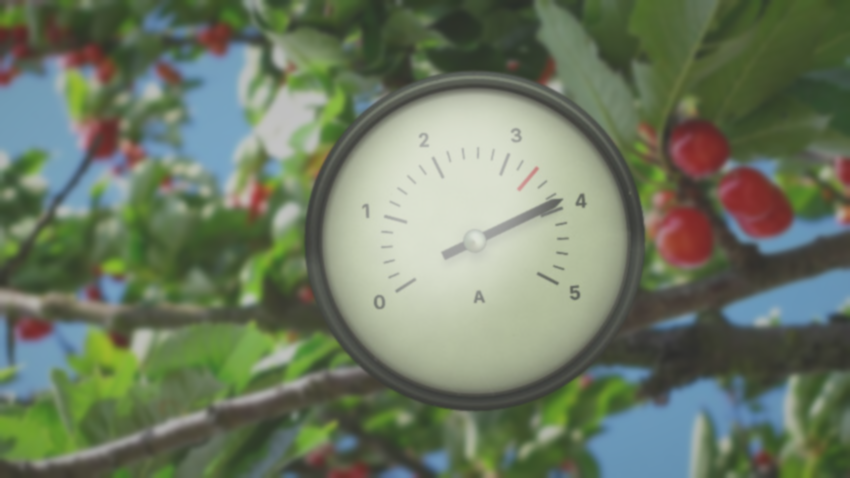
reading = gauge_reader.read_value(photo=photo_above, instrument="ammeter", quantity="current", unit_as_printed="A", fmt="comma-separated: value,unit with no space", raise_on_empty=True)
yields 3.9,A
